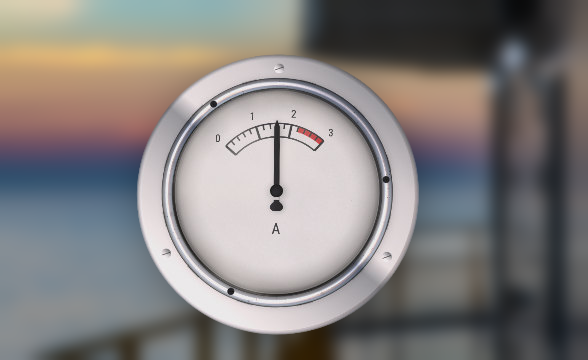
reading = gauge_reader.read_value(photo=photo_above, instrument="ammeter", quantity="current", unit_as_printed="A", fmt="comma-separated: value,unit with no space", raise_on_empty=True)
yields 1.6,A
